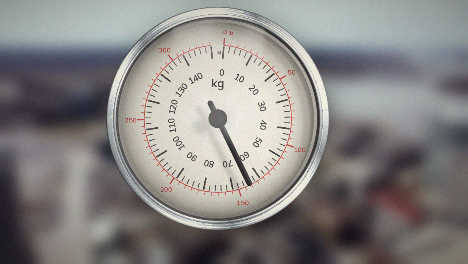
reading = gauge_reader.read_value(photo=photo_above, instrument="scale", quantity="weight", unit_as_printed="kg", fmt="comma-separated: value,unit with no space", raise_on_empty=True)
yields 64,kg
